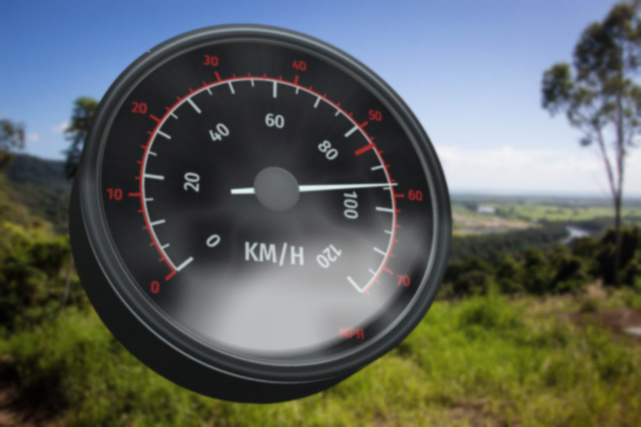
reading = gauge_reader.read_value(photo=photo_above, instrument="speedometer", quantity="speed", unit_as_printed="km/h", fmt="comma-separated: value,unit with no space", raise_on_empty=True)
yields 95,km/h
